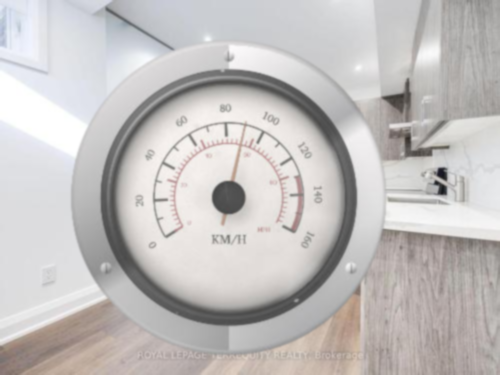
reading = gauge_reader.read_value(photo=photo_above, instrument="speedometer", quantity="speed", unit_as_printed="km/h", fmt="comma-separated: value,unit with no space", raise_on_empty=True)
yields 90,km/h
